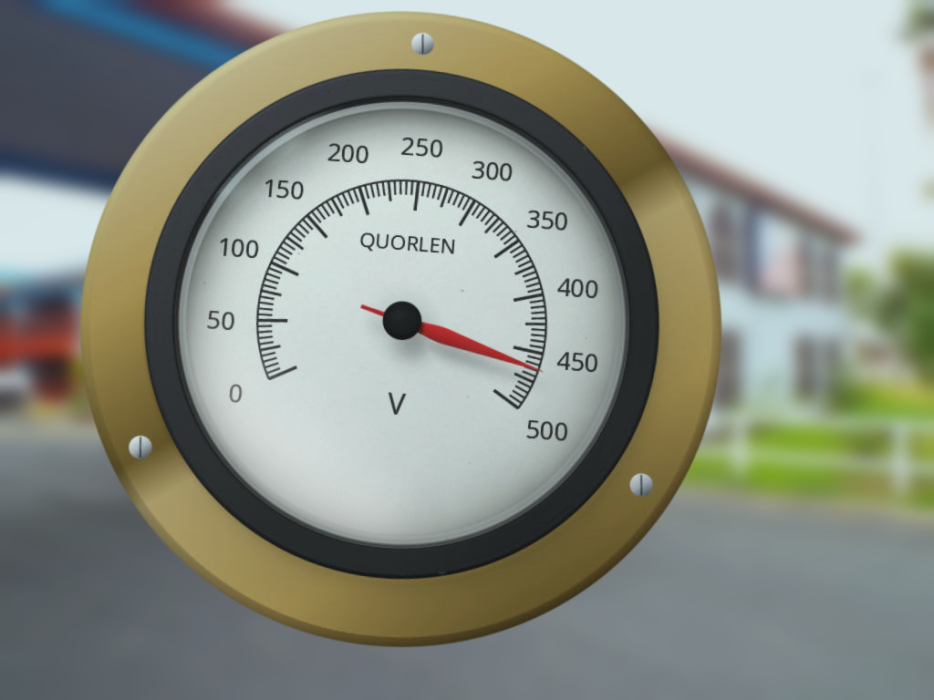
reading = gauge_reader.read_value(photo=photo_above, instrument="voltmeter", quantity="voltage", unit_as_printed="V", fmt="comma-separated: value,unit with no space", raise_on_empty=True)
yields 465,V
